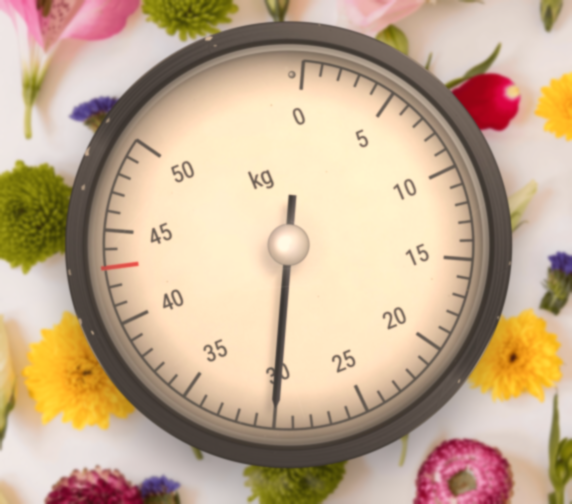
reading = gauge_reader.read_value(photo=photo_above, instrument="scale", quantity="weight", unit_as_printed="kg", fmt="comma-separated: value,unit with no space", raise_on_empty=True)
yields 30,kg
